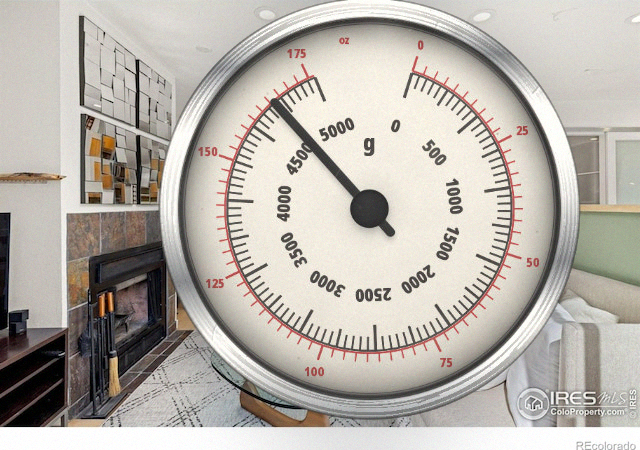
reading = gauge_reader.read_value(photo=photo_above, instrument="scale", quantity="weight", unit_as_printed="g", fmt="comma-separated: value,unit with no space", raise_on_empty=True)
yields 4700,g
